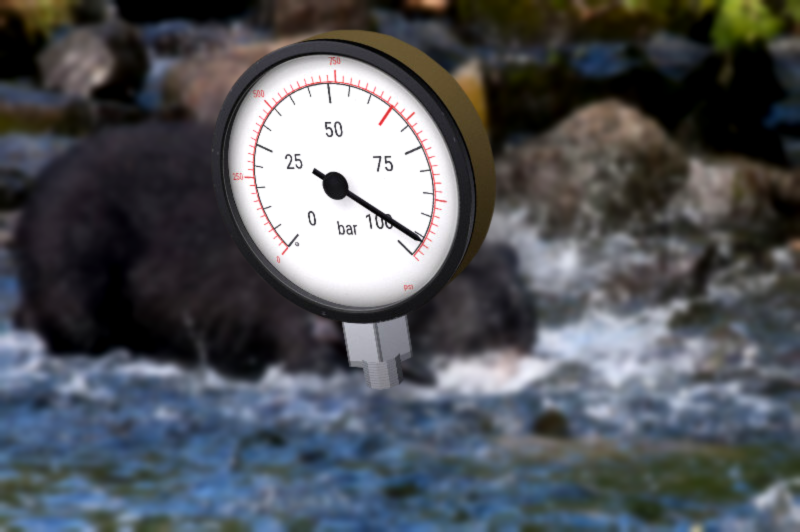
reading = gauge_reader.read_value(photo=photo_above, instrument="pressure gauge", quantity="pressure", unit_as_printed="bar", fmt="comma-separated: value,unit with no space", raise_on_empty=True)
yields 95,bar
